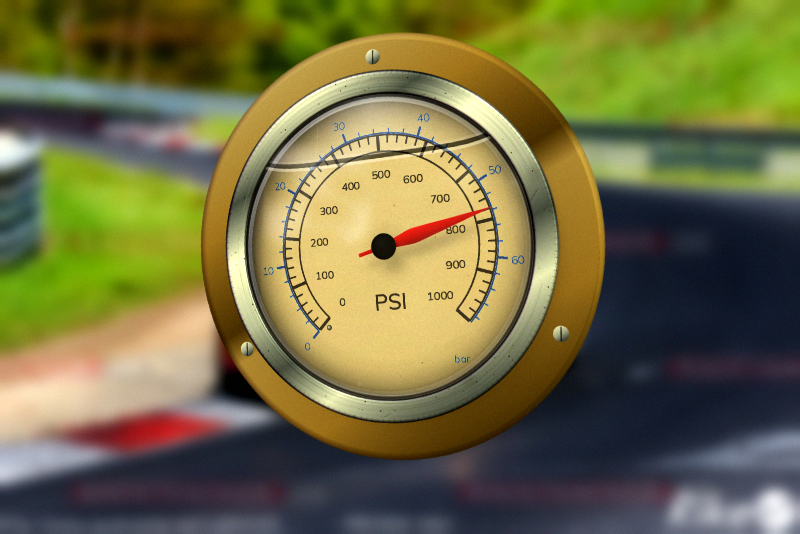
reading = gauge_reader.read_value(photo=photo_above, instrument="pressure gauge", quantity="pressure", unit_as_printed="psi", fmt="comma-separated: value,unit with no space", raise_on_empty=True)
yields 780,psi
